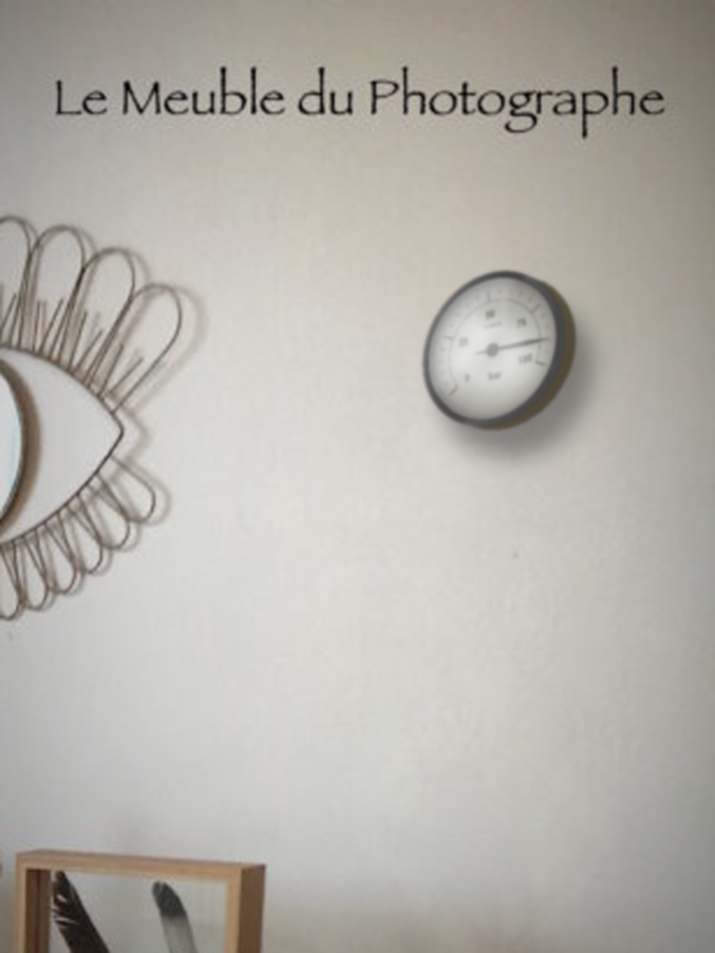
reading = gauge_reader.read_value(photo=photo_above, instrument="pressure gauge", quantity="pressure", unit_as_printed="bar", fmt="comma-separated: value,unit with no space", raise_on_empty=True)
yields 90,bar
